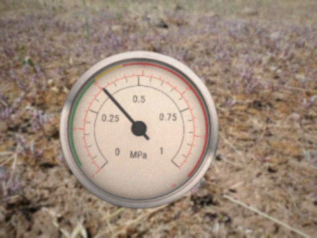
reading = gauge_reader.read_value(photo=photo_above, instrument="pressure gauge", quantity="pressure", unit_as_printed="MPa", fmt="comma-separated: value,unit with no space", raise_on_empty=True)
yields 0.35,MPa
